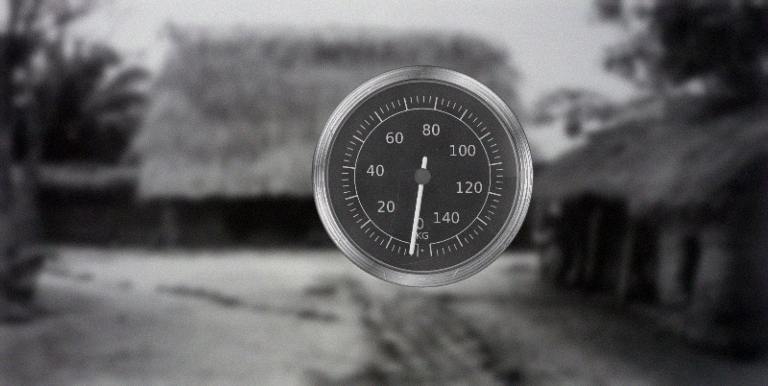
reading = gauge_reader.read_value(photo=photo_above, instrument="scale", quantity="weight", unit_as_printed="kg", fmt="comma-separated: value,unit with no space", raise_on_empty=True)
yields 2,kg
